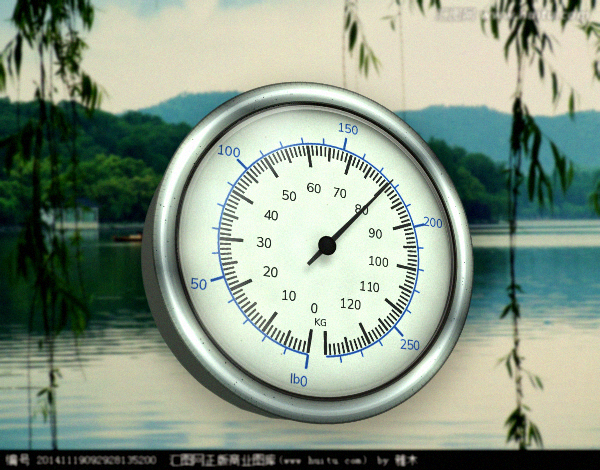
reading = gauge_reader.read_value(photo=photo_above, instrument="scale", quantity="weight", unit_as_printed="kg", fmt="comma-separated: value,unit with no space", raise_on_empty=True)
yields 80,kg
